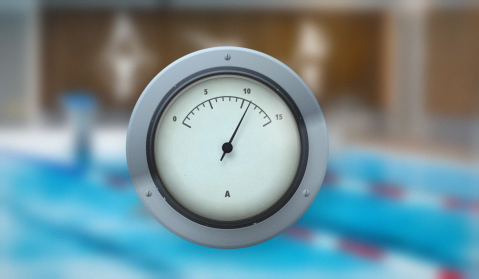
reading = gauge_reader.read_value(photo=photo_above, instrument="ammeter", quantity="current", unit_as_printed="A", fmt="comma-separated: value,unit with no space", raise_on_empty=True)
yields 11,A
